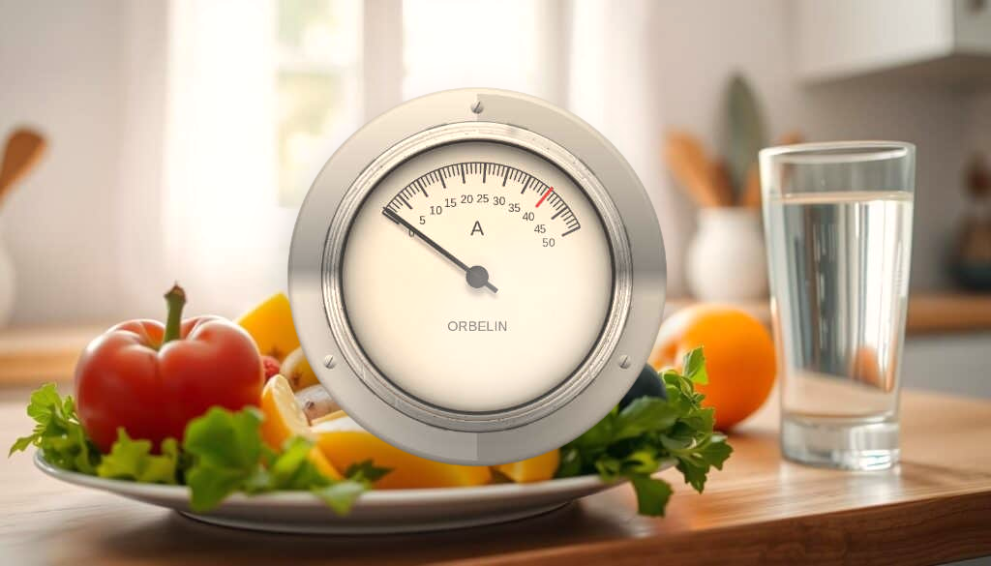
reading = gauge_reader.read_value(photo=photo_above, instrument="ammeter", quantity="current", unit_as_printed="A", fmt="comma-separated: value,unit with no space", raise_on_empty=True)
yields 1,A
